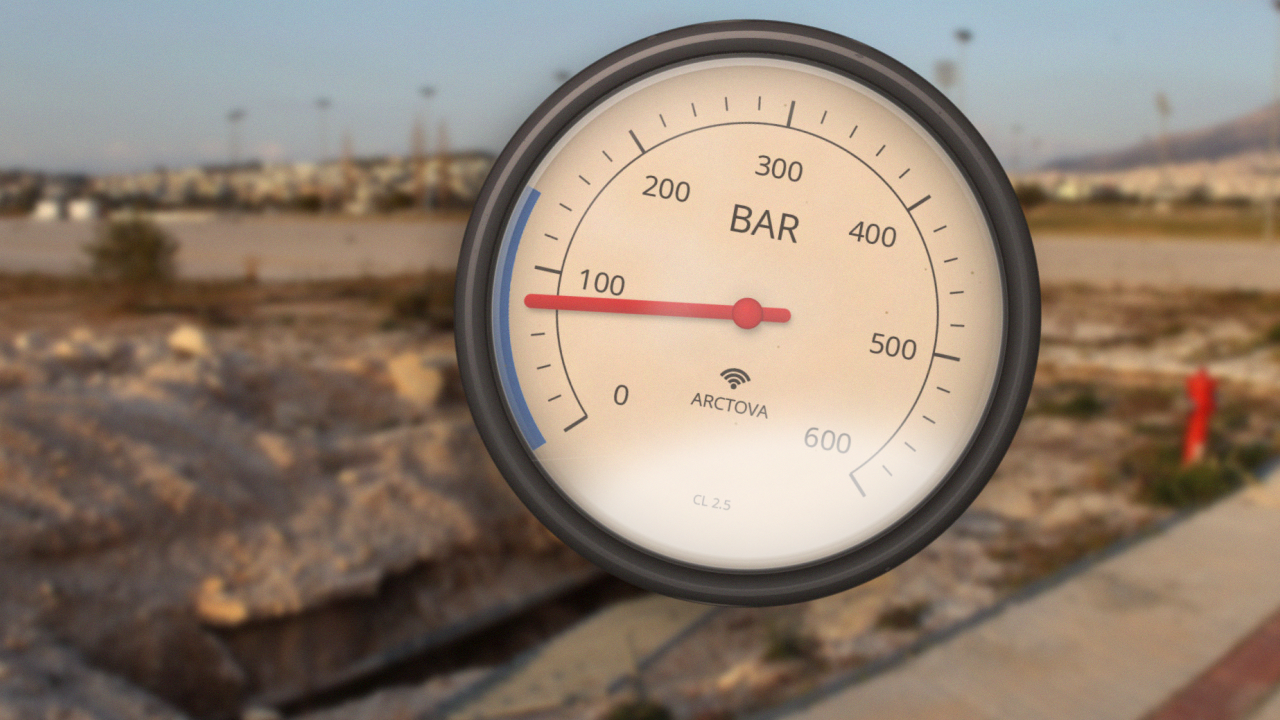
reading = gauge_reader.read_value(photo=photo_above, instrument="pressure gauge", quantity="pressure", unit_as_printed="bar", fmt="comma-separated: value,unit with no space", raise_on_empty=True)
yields 80,bar
